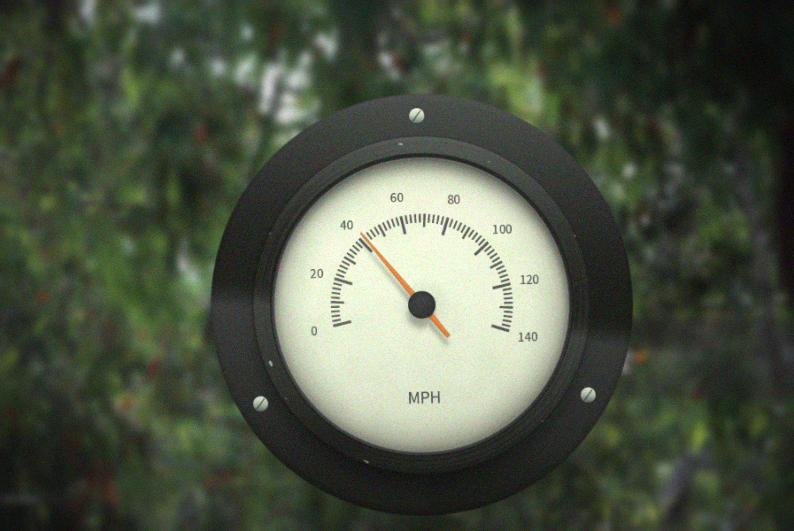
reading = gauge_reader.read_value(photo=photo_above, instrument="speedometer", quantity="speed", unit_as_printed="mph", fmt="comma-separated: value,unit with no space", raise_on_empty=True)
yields 42,mph
